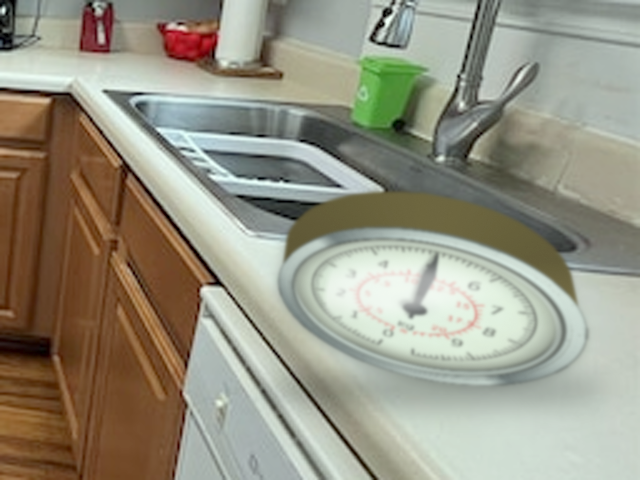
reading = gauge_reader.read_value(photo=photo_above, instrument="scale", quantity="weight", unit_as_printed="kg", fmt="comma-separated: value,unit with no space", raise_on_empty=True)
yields 5,kg
